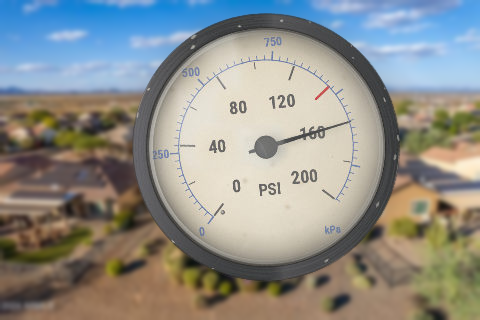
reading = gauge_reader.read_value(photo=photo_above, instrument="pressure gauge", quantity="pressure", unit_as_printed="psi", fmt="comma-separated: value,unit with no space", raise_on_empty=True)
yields 160,psi
